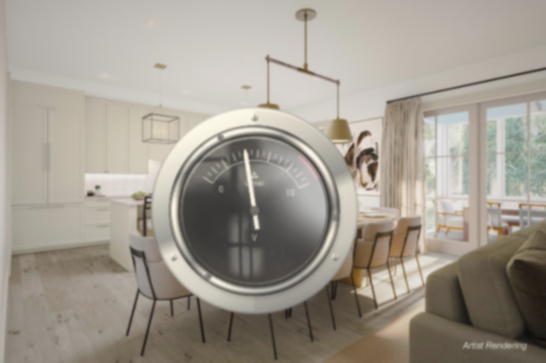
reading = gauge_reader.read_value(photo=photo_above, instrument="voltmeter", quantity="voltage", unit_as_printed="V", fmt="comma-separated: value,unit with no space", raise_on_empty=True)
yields 4,V
